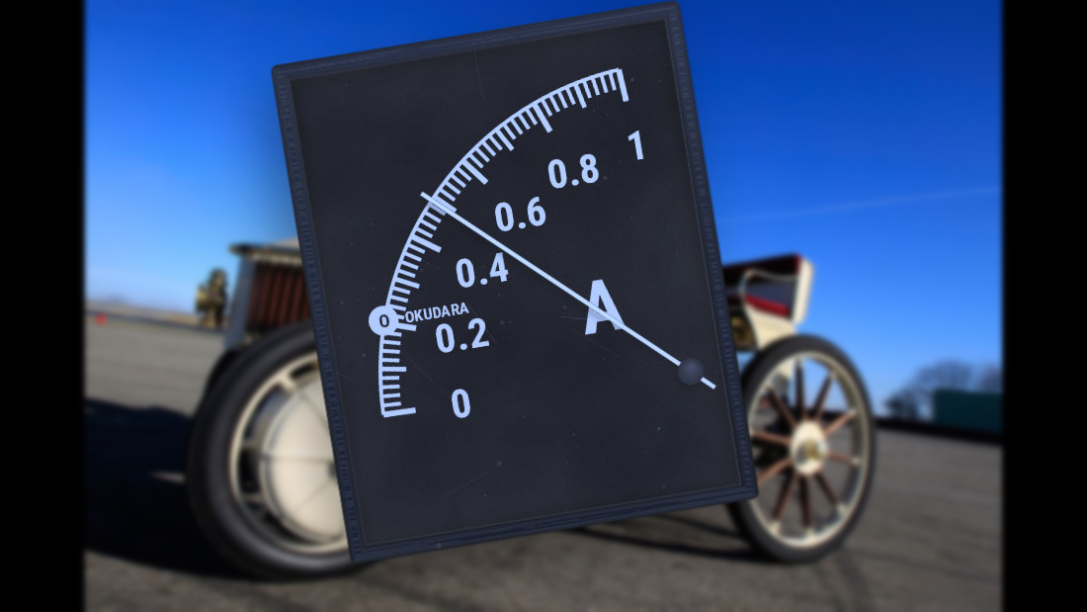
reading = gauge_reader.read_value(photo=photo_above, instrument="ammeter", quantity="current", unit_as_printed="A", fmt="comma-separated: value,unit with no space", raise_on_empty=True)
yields 0.49,A
